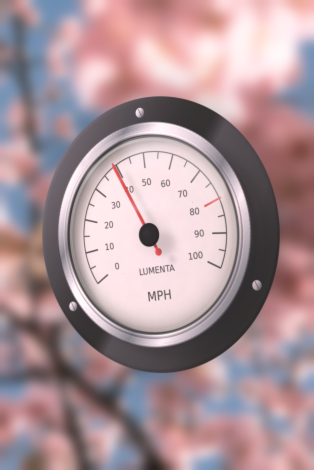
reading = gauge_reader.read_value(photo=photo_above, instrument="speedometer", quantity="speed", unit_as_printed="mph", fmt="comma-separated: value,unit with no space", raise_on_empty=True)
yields 40,mph
